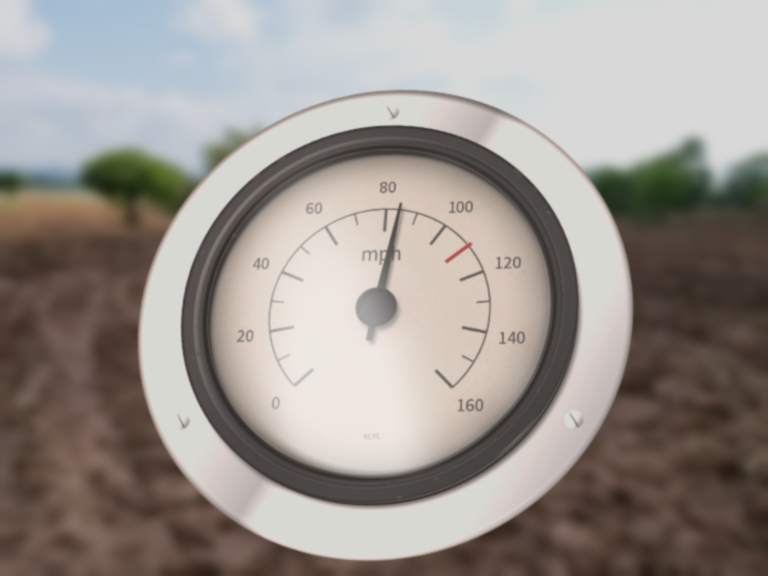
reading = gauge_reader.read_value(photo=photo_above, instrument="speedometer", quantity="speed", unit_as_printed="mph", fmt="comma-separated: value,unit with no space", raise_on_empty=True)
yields 85,mph
